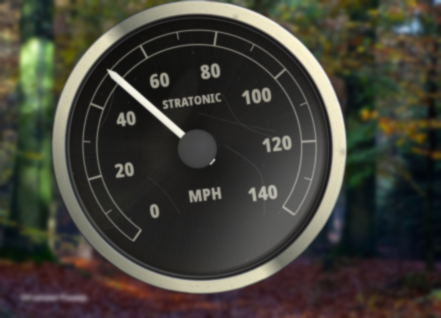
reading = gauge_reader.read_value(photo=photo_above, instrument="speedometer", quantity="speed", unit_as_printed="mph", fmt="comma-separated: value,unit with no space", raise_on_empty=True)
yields 50,mph
